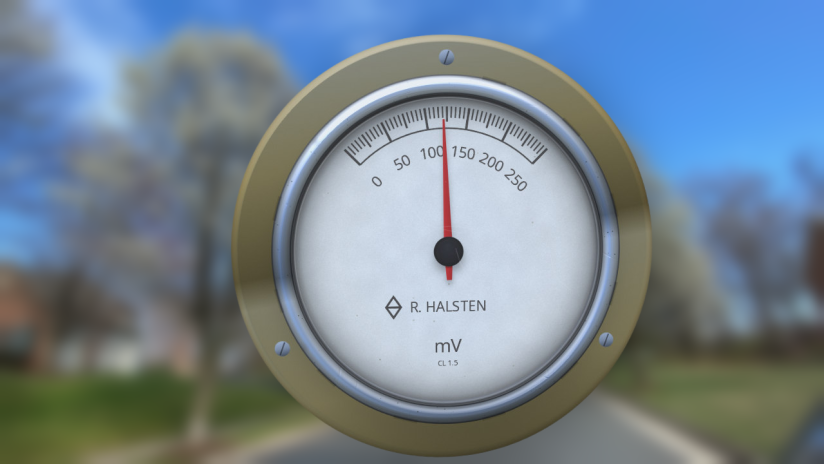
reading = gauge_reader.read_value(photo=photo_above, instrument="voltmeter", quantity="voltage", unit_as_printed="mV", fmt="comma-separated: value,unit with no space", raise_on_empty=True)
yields 120,mV
